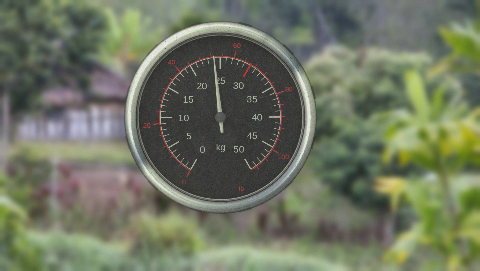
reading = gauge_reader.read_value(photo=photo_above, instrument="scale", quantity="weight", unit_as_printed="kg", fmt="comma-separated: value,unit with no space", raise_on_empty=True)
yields 24,kg
